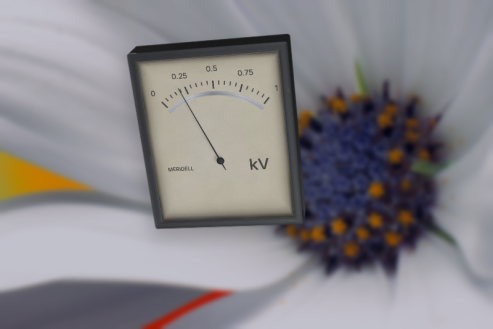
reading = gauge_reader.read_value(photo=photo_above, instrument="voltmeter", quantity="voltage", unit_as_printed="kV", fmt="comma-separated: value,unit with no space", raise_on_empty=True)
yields 0.2,kV
